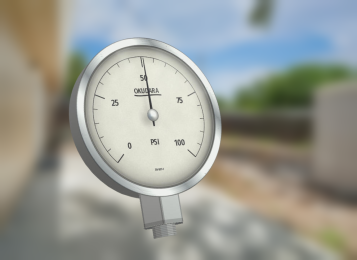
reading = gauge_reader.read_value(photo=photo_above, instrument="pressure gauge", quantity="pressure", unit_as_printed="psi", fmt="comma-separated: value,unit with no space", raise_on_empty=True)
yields 50,psi
